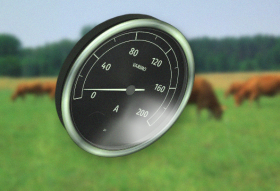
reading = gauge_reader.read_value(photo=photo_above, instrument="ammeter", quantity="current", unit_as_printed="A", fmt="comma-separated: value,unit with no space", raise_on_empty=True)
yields 10,A
